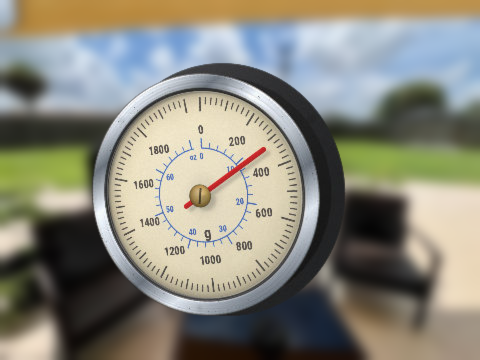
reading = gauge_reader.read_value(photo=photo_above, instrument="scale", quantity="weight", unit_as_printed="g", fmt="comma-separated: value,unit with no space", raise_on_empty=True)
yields 320,g
